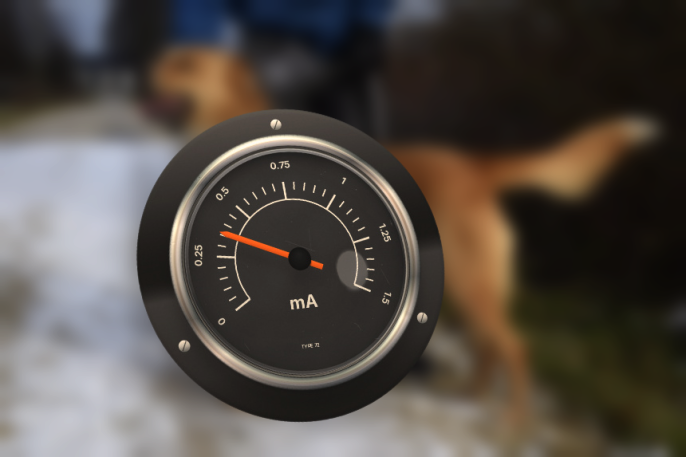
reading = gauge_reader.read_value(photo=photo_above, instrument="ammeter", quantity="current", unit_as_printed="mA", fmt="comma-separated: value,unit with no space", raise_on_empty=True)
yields 0.35,mA
